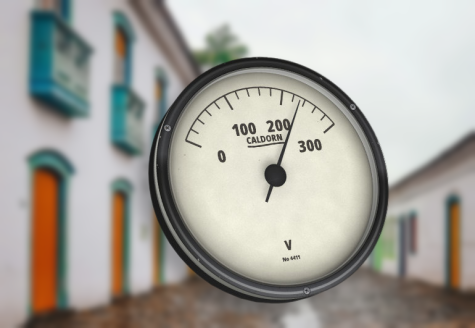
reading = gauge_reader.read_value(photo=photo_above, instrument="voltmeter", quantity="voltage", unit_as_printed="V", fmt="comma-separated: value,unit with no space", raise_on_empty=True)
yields 230,V
